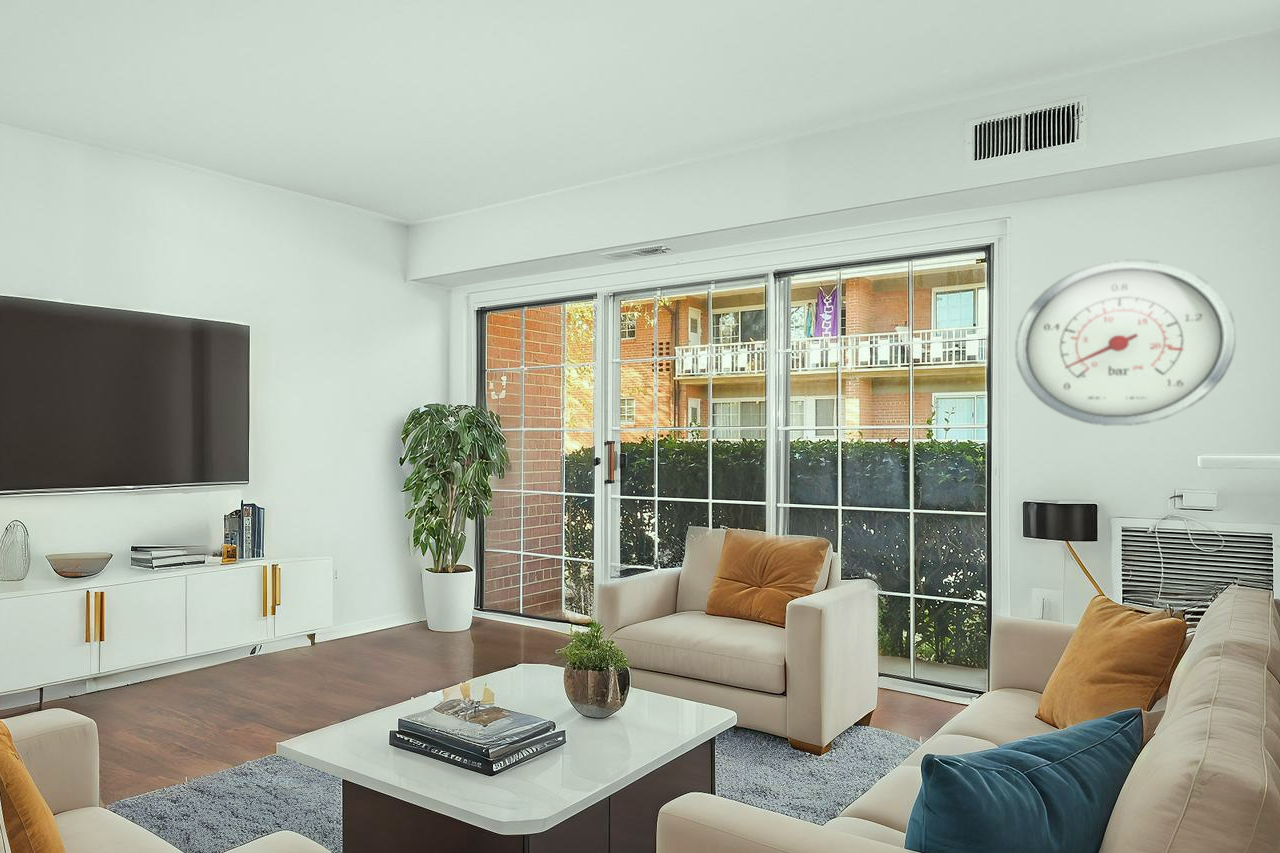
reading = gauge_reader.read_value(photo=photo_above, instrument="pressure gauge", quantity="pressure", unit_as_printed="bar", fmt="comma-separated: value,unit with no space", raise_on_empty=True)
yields 0.1,bar
